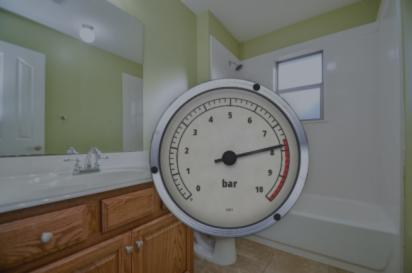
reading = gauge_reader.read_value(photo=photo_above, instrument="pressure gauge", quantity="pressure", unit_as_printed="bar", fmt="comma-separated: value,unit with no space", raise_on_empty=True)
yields 7.8,bar
